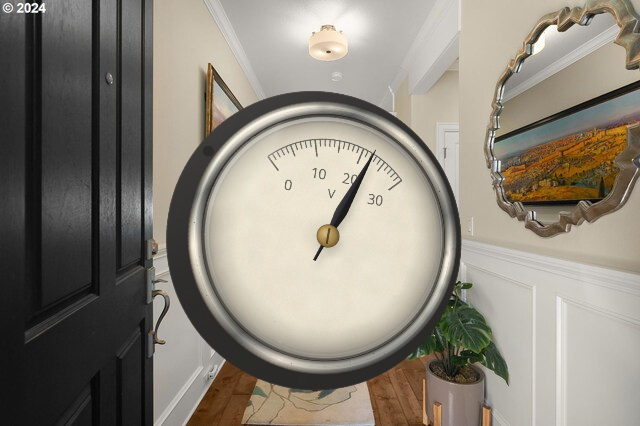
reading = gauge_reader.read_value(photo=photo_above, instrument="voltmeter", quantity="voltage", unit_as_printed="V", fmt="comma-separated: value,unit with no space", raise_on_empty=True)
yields 22,V
